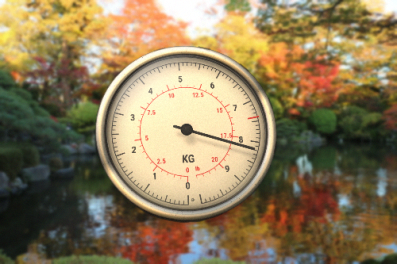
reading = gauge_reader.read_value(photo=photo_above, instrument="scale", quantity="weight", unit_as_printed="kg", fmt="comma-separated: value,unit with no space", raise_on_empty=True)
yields 8.2,kg
